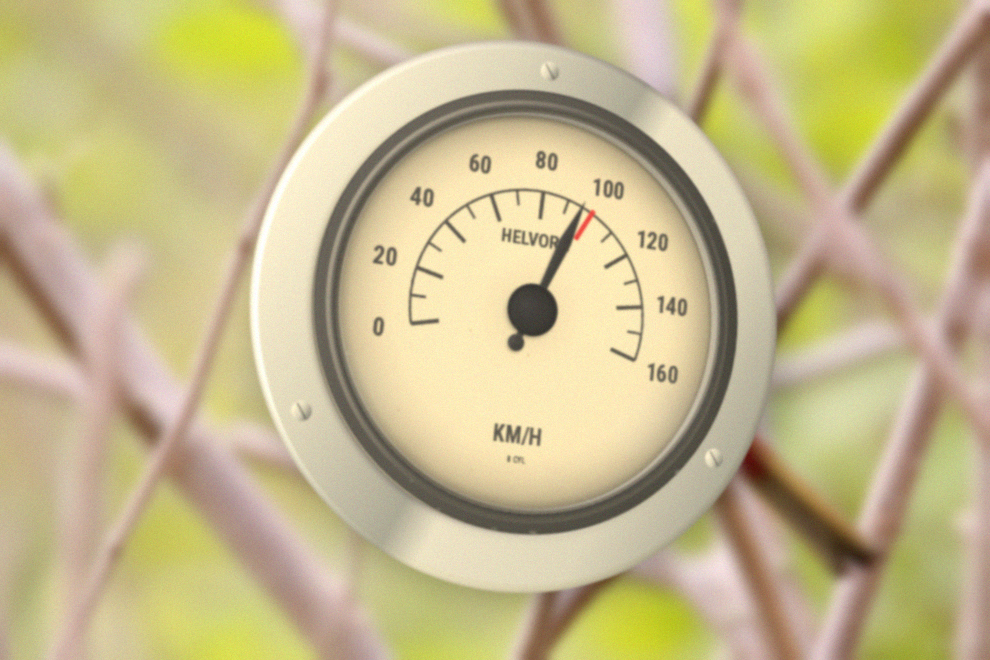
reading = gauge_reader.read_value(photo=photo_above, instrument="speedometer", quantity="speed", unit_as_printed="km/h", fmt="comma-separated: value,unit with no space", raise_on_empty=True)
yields 95,km/h
